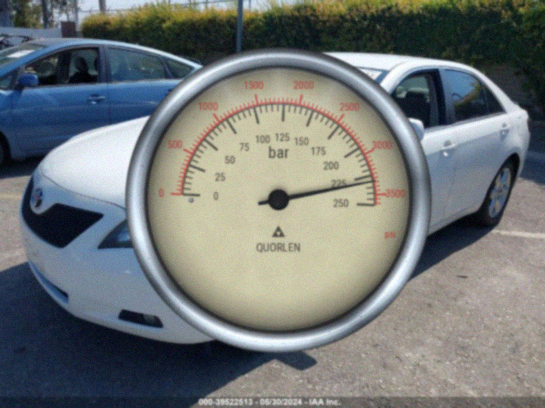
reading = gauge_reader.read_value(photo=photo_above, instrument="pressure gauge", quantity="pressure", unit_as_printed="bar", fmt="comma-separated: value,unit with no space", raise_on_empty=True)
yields 230,bar
